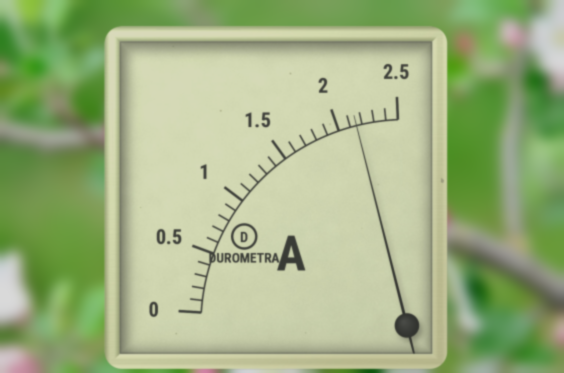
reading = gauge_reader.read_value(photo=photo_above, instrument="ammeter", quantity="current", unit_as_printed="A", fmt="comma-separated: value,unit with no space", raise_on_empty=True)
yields 2.15,A
